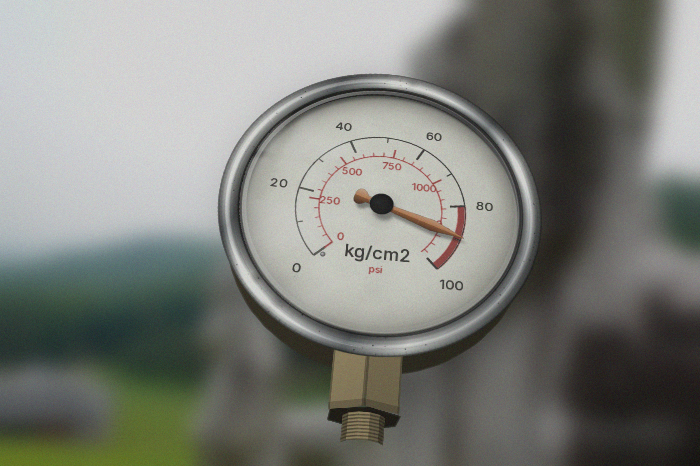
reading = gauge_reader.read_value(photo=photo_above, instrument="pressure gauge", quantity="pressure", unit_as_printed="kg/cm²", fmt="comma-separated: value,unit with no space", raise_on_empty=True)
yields 90,kg/cm²
